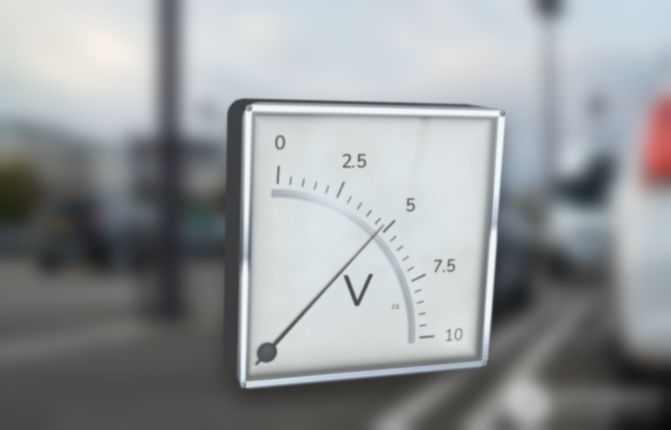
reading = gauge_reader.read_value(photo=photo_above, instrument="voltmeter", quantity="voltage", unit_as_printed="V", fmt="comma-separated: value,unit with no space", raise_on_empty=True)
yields 4.75,V
